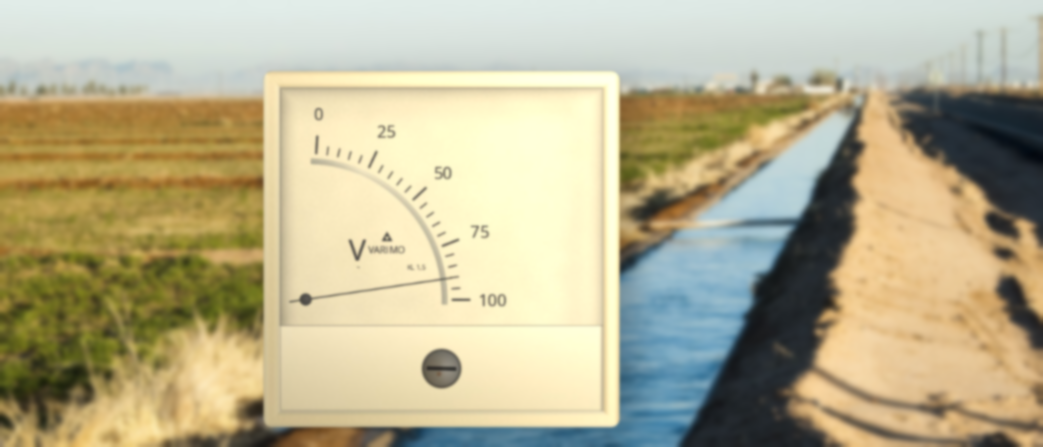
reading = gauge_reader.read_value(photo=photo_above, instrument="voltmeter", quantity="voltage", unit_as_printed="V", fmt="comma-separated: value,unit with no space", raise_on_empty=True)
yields 90,V
